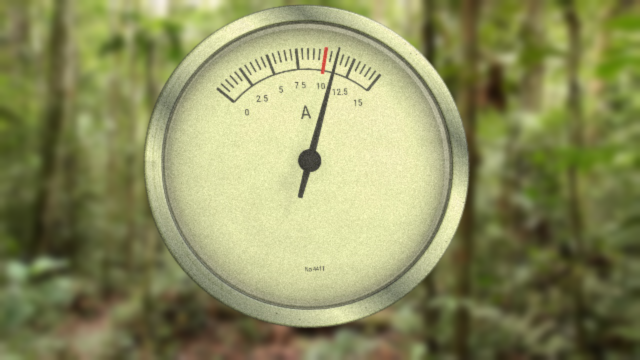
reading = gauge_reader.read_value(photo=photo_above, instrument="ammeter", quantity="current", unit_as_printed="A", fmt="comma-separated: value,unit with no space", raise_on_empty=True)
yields 11,A
